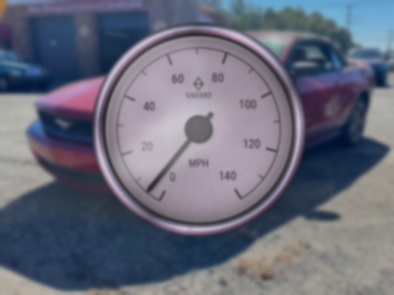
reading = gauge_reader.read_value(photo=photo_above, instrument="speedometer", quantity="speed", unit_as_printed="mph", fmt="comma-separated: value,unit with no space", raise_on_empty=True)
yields 5,mph
